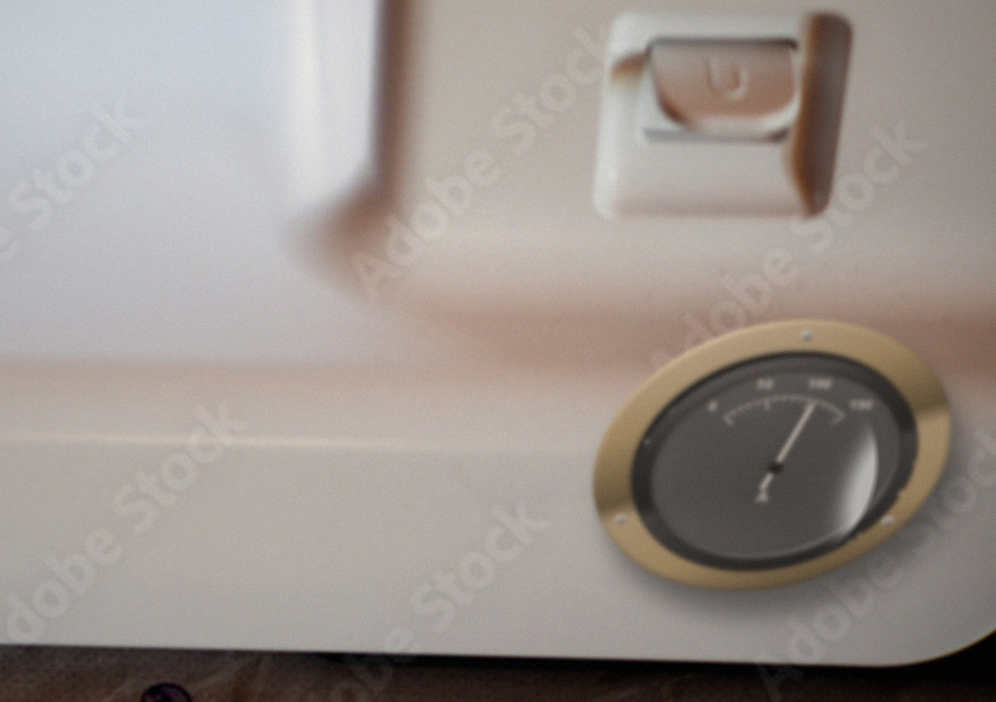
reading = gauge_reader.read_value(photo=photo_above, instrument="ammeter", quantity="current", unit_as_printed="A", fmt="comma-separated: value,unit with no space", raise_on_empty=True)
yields 100,A
